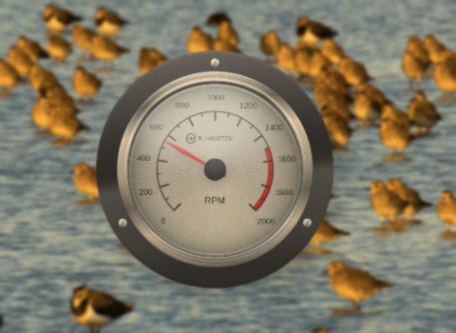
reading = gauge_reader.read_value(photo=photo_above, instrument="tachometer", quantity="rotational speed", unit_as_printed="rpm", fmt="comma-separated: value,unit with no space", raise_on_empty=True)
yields 550,rpm
